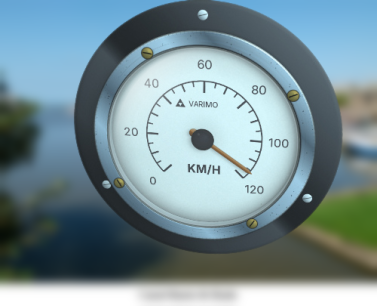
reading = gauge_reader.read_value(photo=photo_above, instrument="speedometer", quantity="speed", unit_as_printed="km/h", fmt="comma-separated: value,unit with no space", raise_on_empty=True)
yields 115,km/h
